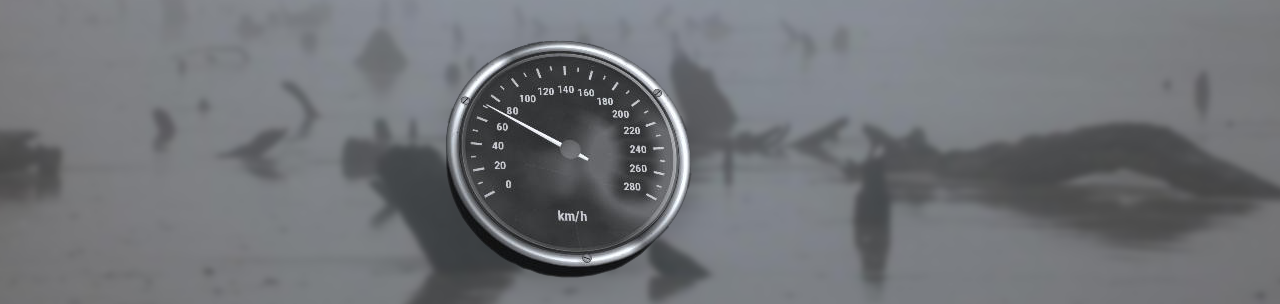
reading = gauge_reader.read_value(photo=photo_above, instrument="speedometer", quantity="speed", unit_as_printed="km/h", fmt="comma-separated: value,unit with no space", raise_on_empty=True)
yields 70,km/h
